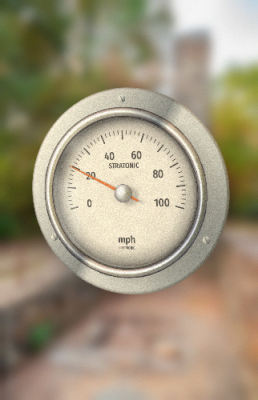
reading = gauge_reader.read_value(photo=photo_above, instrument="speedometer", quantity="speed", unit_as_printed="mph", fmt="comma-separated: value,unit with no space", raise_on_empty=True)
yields 20,mph
